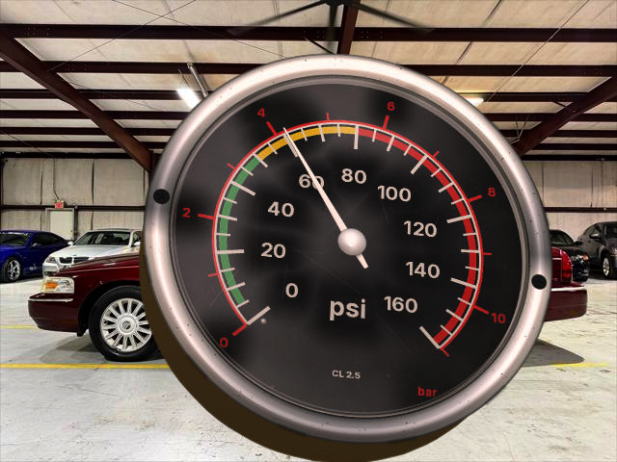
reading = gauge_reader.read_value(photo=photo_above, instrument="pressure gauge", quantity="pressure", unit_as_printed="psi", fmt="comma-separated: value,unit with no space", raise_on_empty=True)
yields 60,psi
